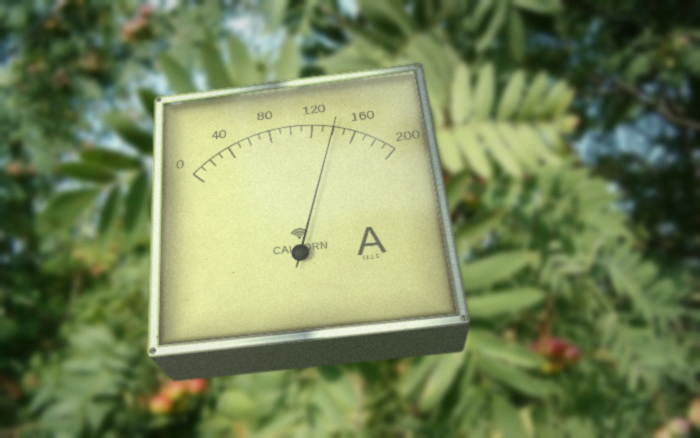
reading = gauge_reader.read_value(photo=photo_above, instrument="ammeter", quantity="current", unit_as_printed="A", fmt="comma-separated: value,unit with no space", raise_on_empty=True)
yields 140,A
